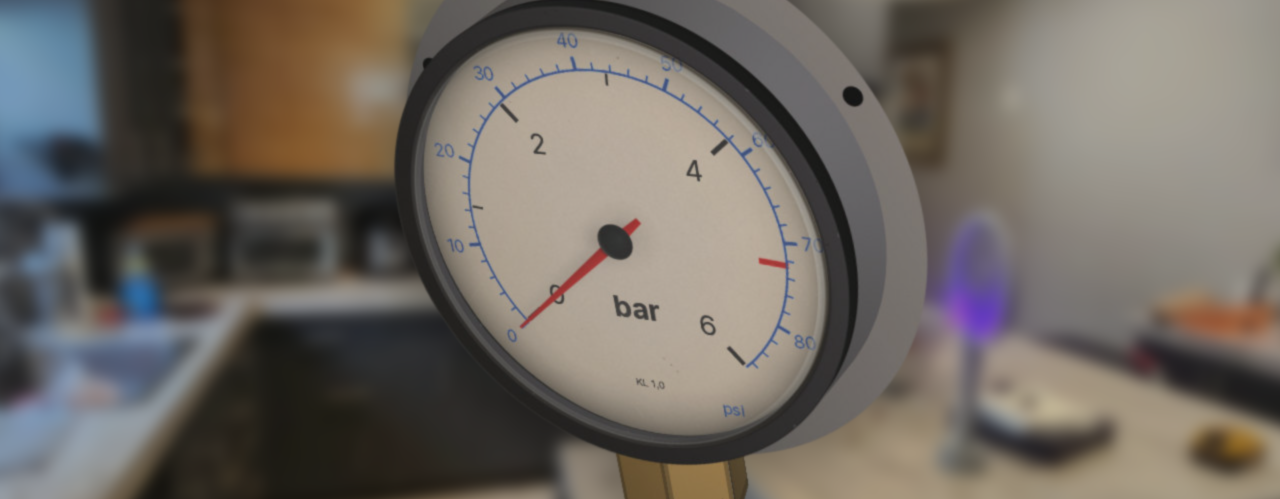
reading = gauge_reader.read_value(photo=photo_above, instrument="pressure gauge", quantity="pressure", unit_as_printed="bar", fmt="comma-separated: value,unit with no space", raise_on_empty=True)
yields 0,bar
